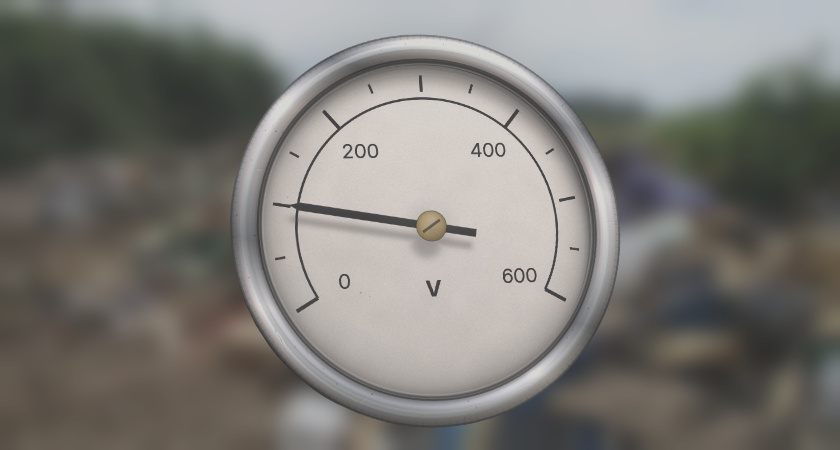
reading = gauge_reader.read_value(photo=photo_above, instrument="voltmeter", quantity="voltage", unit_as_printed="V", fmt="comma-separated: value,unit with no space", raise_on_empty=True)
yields 100,V
